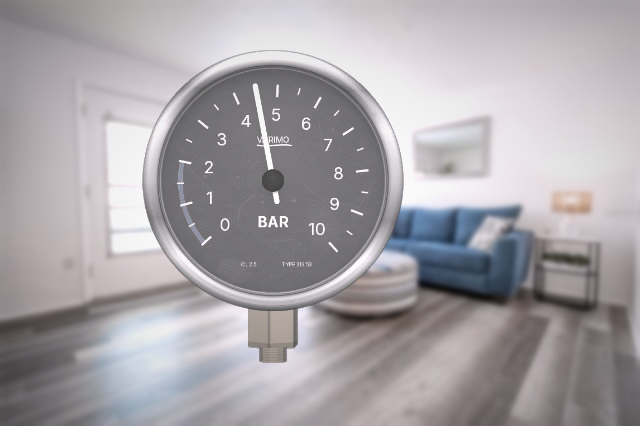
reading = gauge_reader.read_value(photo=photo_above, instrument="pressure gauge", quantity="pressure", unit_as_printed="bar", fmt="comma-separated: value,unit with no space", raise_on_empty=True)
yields 4.5,bar
